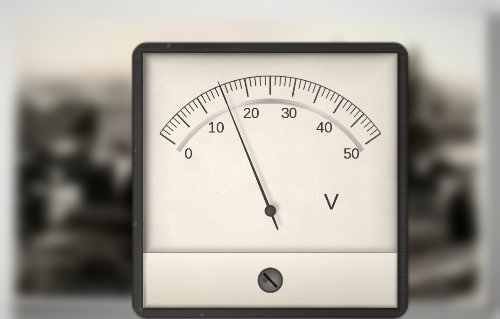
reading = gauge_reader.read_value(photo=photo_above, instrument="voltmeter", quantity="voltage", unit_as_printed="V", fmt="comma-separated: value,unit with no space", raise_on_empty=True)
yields 15,V
